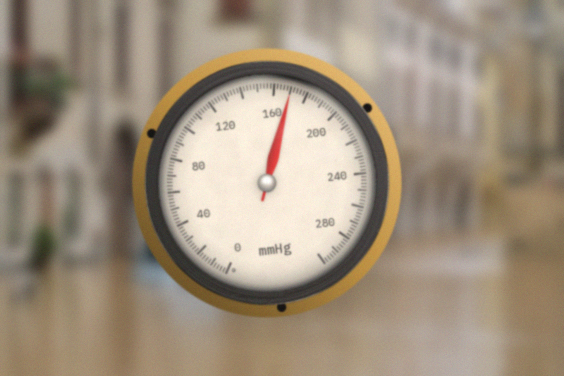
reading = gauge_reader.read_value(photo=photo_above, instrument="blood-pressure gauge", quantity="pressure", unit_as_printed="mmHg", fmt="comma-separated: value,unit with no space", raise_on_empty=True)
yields 170,mmHg
